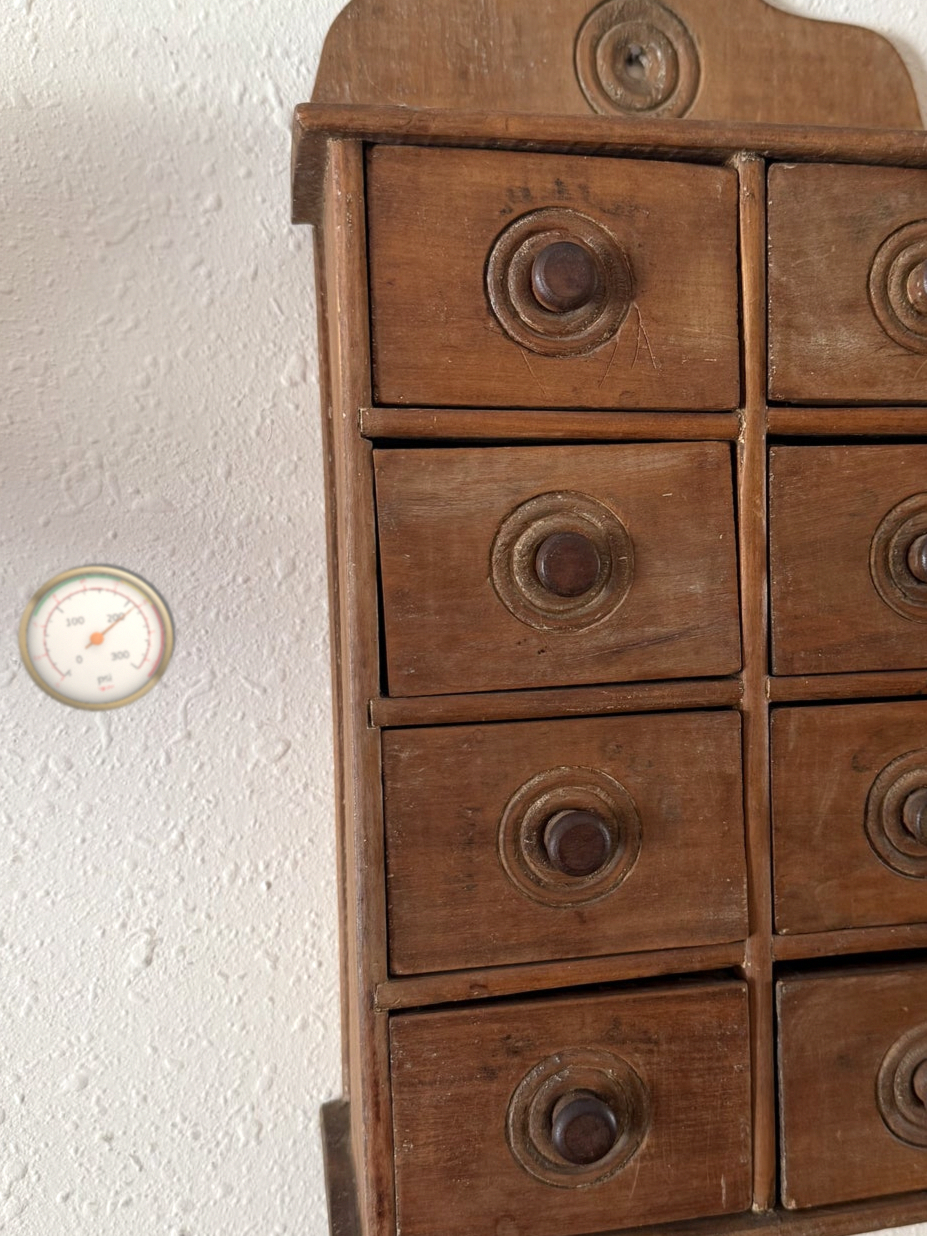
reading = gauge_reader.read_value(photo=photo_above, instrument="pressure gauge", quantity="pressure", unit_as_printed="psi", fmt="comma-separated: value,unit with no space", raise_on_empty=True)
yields 210,psi
